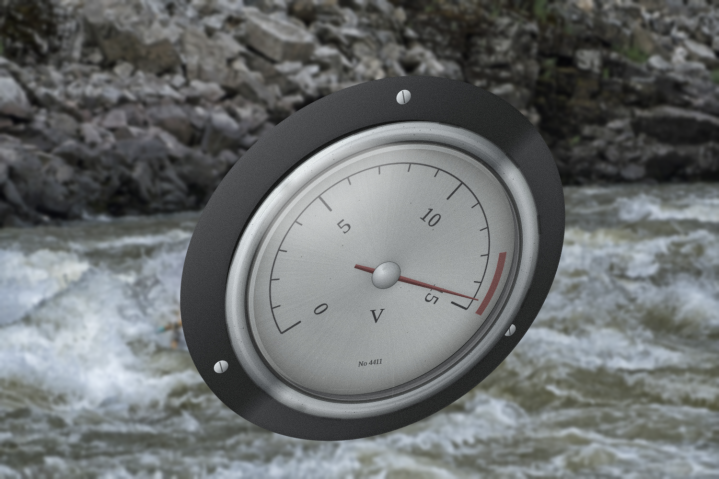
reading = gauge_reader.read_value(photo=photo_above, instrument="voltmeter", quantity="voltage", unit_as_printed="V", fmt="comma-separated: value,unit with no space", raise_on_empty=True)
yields 14.5,V
